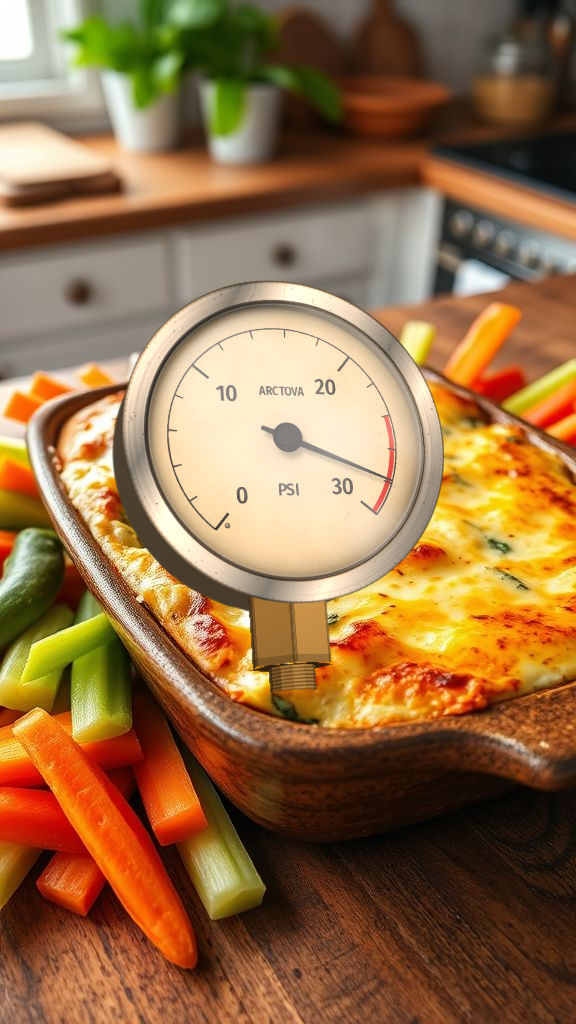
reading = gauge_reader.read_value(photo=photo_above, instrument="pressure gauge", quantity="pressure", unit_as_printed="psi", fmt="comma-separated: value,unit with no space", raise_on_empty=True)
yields 28,psi
